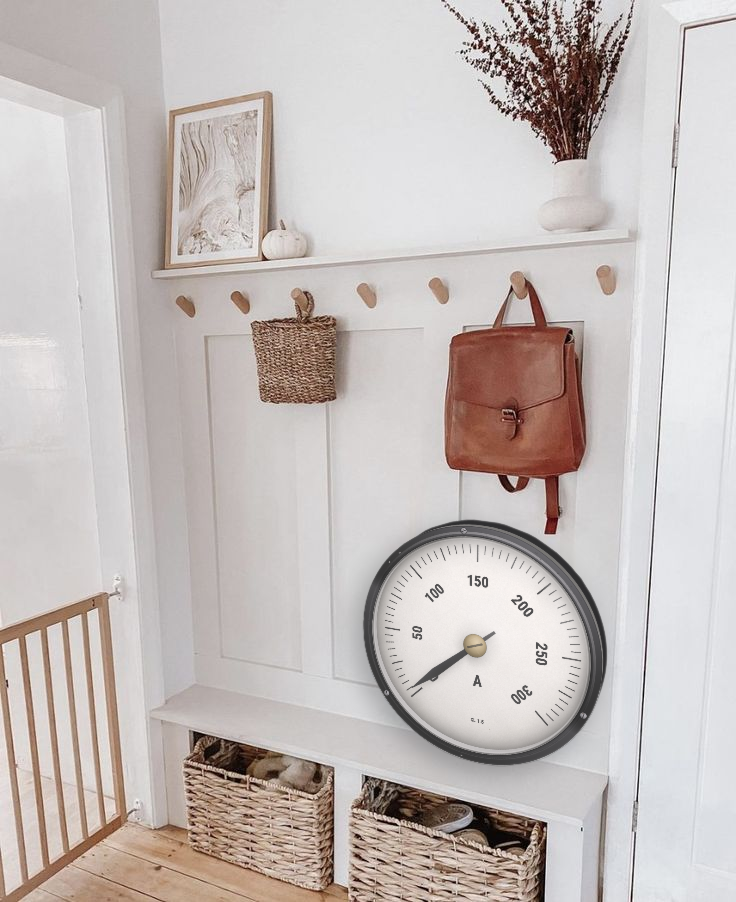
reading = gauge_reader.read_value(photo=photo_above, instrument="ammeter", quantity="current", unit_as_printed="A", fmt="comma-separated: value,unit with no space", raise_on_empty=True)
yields 5,A
